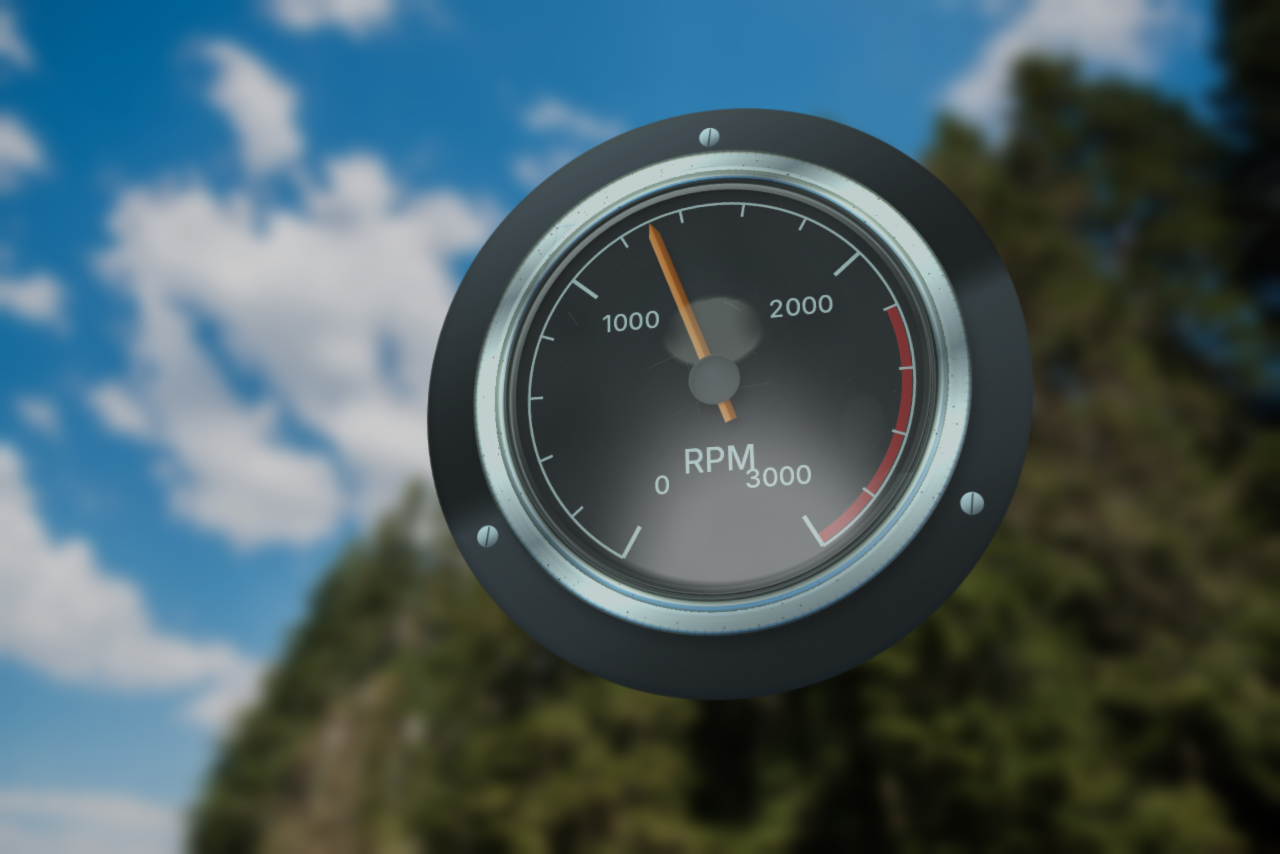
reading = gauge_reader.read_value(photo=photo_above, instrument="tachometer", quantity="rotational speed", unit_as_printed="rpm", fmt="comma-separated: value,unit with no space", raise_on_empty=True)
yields 1300,rpm
